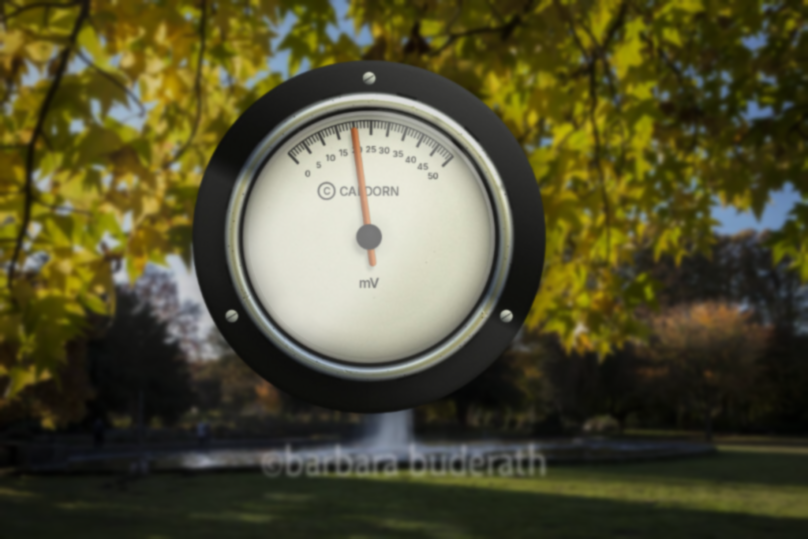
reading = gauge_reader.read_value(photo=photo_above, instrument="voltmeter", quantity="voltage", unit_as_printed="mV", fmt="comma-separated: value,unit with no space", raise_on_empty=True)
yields 20,mV
